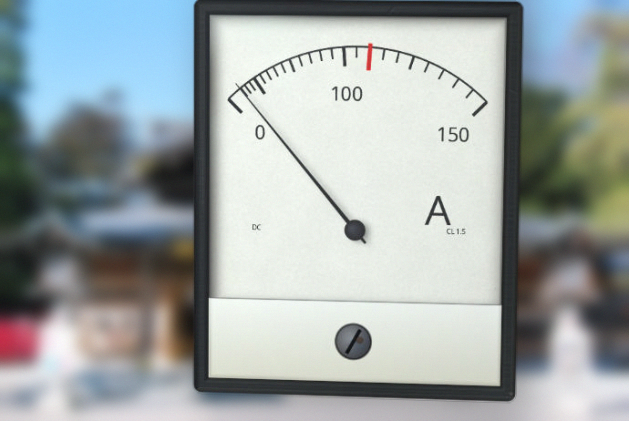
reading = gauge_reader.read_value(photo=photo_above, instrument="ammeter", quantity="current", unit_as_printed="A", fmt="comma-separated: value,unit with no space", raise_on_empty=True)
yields 35,A
